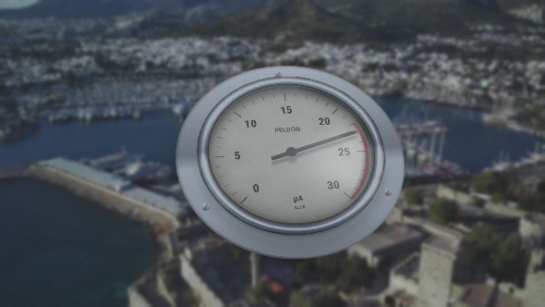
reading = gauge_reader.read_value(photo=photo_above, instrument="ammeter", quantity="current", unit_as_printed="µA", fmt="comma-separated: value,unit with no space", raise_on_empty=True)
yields 23,µA
